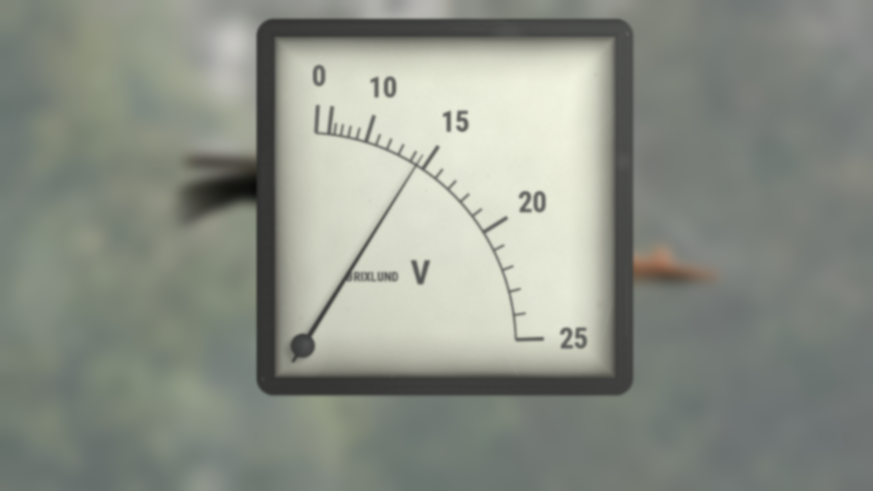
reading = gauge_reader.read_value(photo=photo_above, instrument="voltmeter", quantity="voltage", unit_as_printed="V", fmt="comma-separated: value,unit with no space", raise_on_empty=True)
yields 14.5,V
